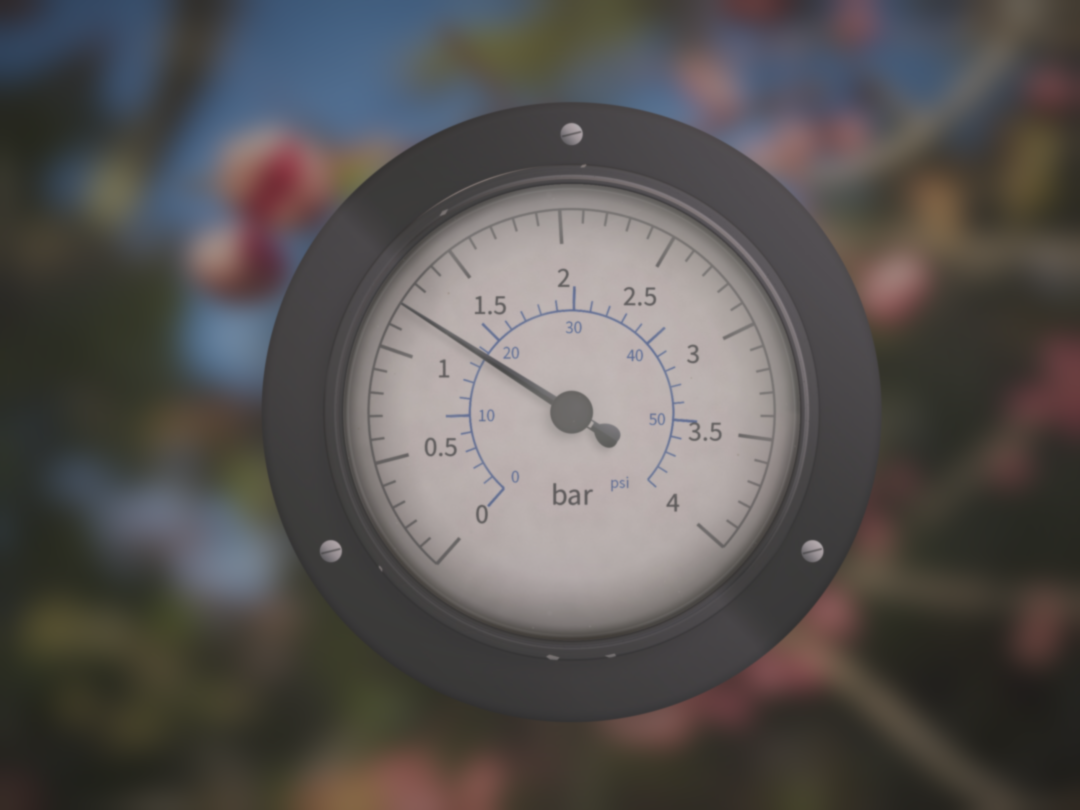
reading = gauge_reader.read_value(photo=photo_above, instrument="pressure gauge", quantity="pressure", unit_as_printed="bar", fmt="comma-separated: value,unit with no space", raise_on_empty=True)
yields 1.2,bar
